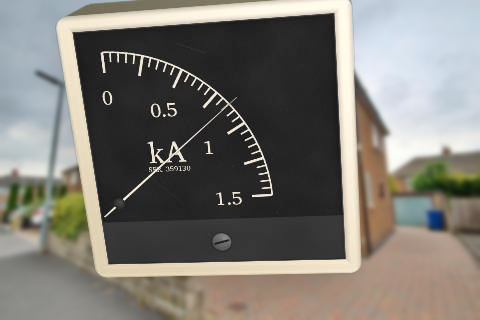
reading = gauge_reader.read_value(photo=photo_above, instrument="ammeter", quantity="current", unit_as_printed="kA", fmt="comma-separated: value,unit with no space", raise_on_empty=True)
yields 0.85,kA
